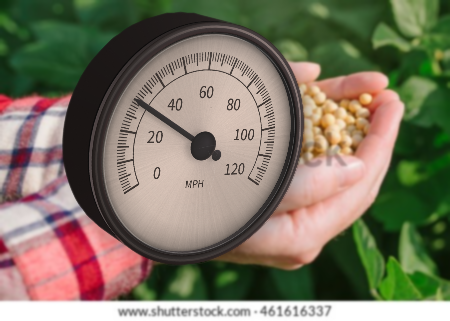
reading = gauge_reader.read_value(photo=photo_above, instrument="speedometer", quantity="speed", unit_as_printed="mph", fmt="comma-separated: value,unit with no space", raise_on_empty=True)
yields 30,mph
